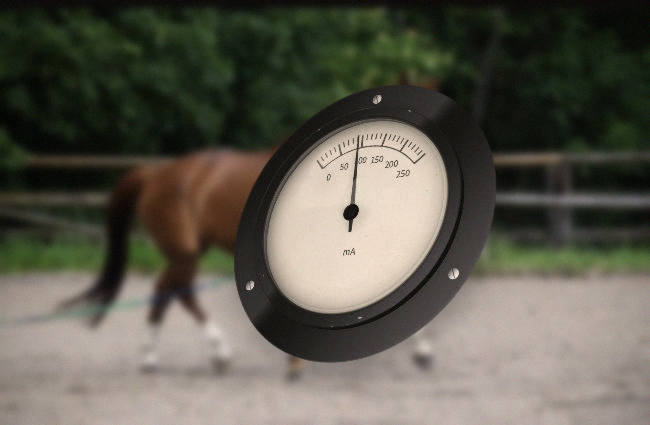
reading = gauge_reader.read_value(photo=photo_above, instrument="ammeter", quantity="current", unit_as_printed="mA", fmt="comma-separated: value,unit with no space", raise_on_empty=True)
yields 100,mA
